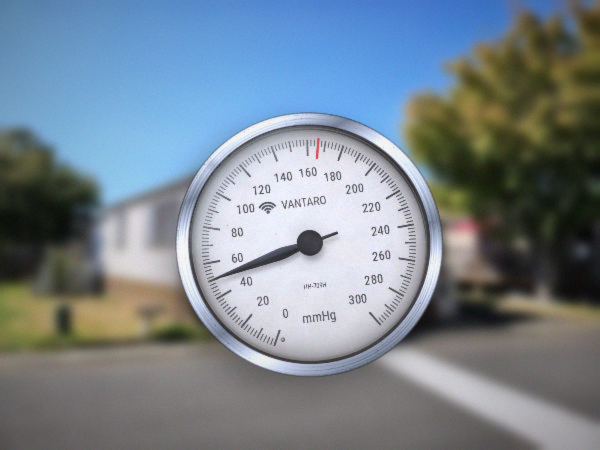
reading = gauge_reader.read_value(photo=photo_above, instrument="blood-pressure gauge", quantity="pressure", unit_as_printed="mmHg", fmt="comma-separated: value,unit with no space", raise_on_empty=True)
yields 50,mmHg
